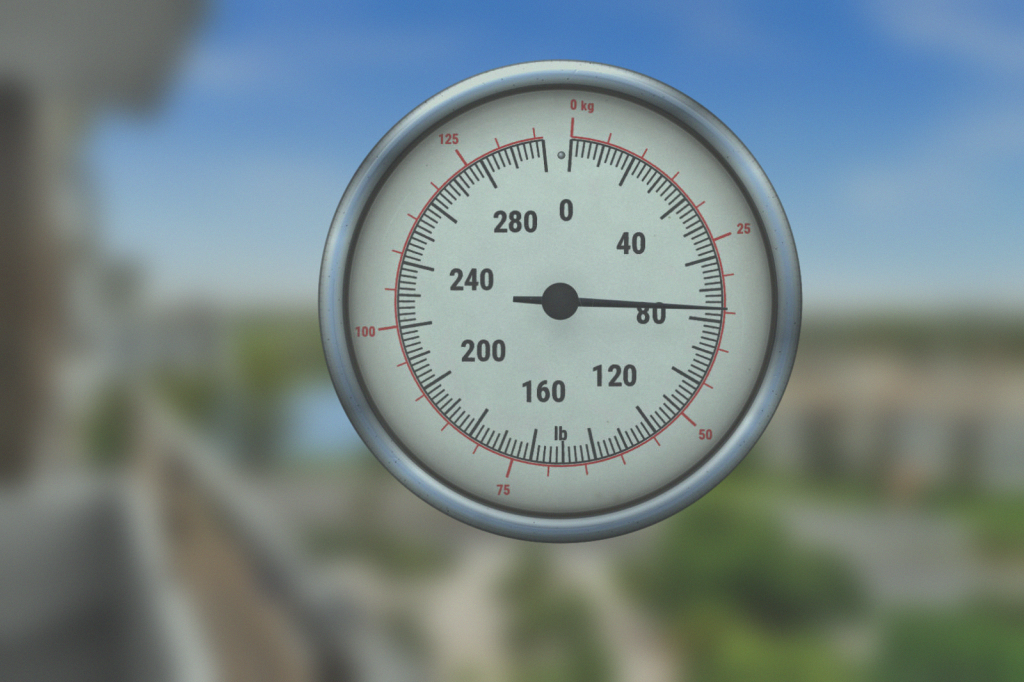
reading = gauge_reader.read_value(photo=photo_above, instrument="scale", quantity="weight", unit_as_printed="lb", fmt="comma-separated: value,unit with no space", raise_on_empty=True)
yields 76,lb
